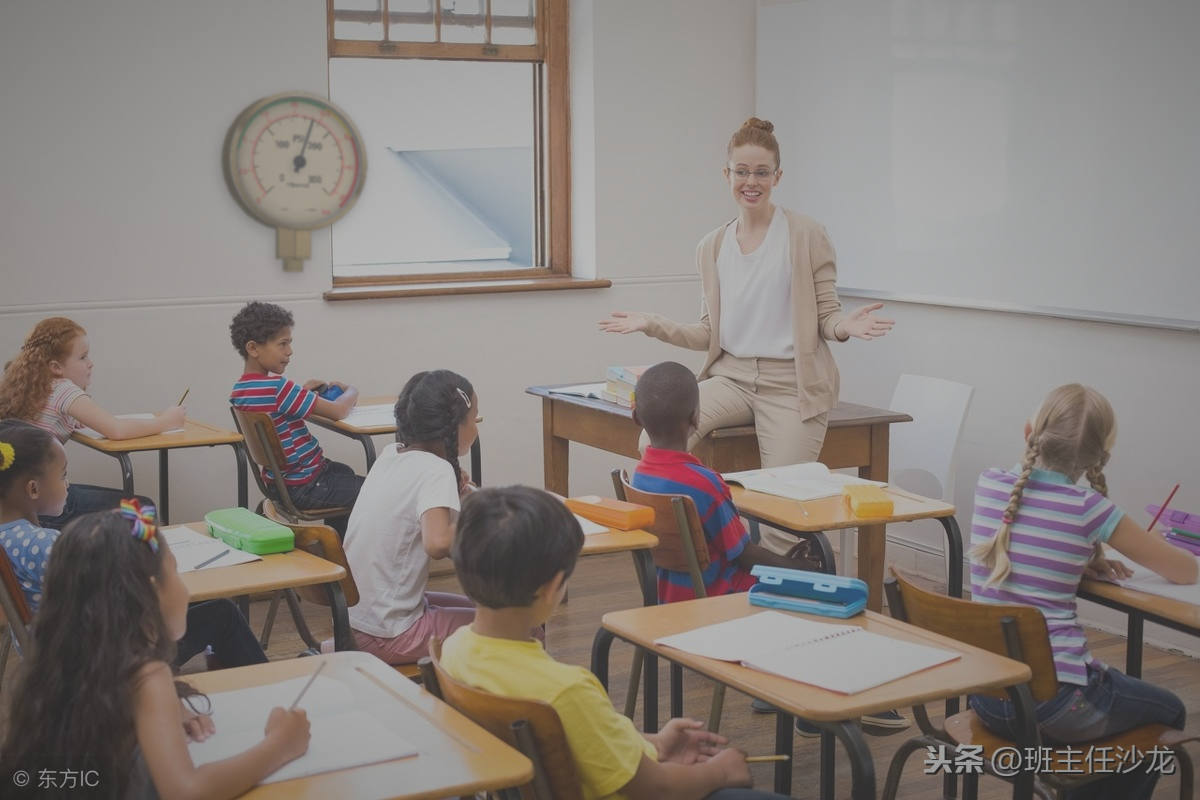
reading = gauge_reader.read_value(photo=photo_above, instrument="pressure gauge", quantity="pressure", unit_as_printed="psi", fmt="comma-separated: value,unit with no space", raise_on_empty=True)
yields 170,psi
